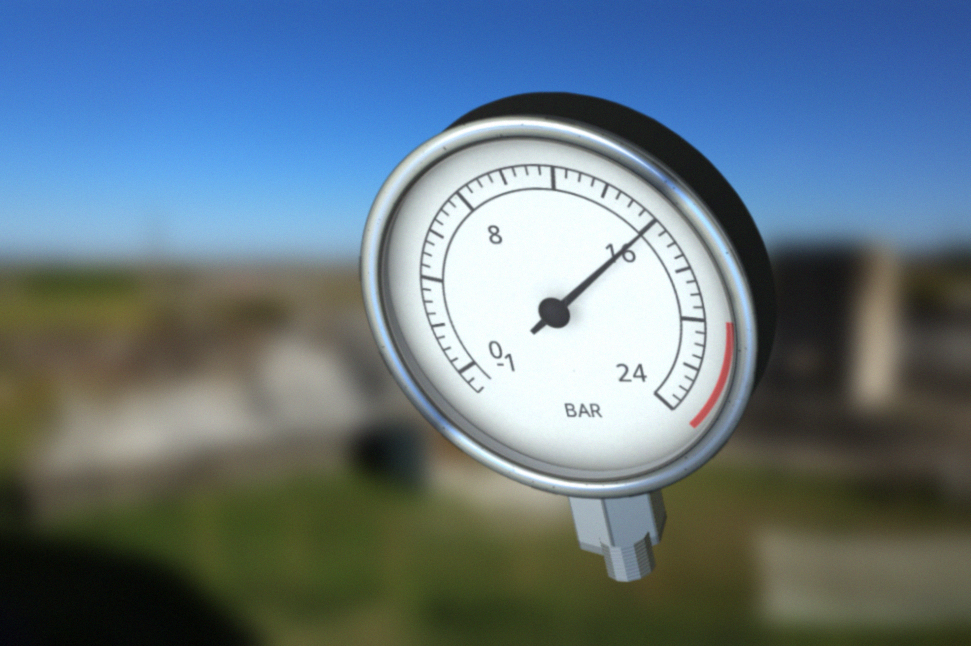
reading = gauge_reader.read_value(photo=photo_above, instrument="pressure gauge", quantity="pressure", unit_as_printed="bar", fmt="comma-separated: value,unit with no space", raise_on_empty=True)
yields 16,bar
